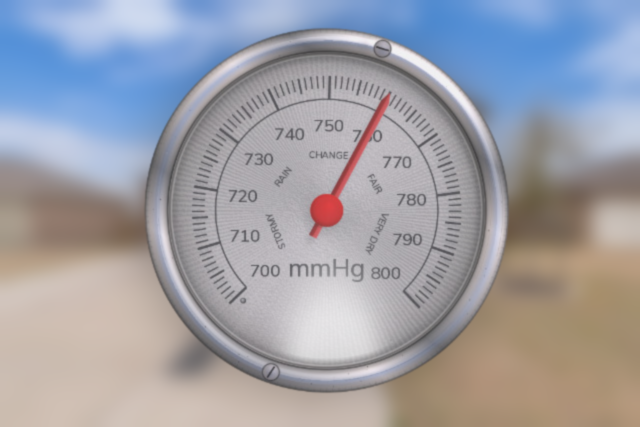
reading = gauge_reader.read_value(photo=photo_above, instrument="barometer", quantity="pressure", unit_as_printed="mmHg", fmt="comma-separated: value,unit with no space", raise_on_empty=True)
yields 760,mmHg
